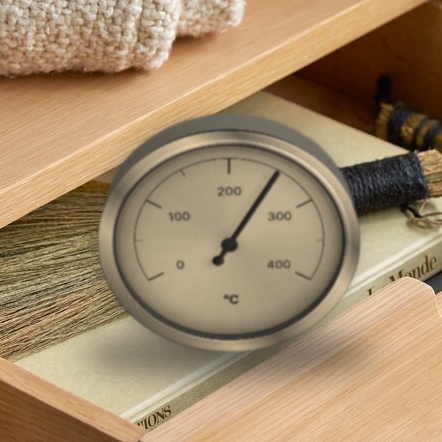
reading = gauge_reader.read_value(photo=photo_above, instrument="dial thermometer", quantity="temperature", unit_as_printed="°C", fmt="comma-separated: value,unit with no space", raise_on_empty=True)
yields 250,°C
